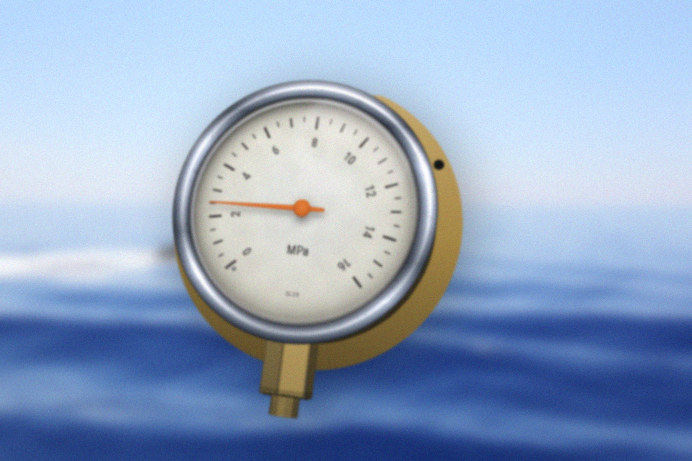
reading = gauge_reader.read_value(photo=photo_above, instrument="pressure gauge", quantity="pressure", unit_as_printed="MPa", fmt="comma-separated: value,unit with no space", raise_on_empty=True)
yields 2.5,MPa
